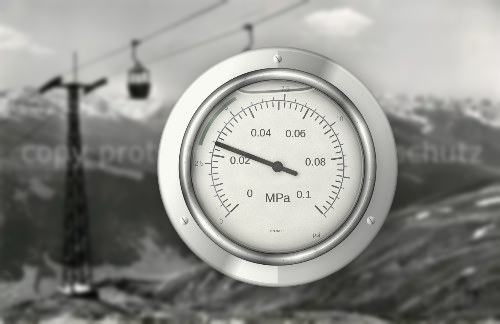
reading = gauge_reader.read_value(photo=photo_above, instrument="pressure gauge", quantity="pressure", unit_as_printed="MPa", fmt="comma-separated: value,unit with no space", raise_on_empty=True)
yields 0.024,MPa
